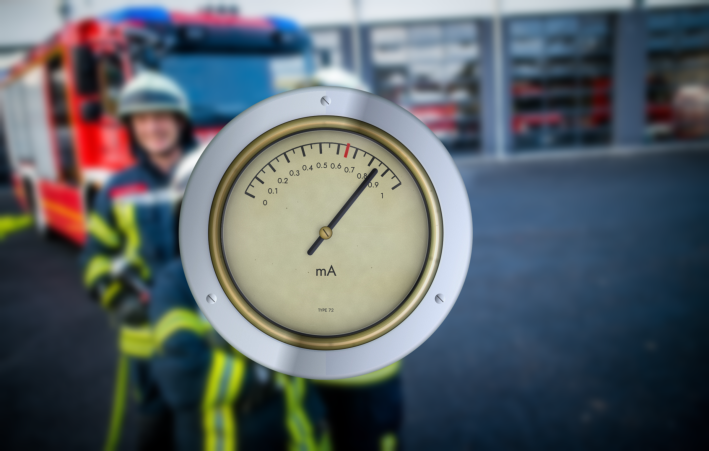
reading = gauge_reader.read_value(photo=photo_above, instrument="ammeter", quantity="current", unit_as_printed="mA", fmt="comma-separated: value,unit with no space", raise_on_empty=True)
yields 0.85,mA
